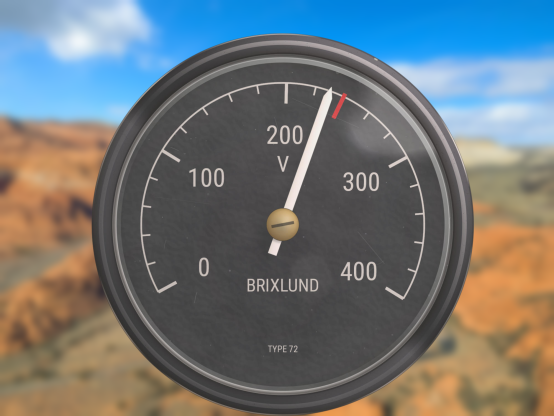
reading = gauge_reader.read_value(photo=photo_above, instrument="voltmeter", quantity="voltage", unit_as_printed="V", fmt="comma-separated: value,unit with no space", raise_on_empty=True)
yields 230,V
